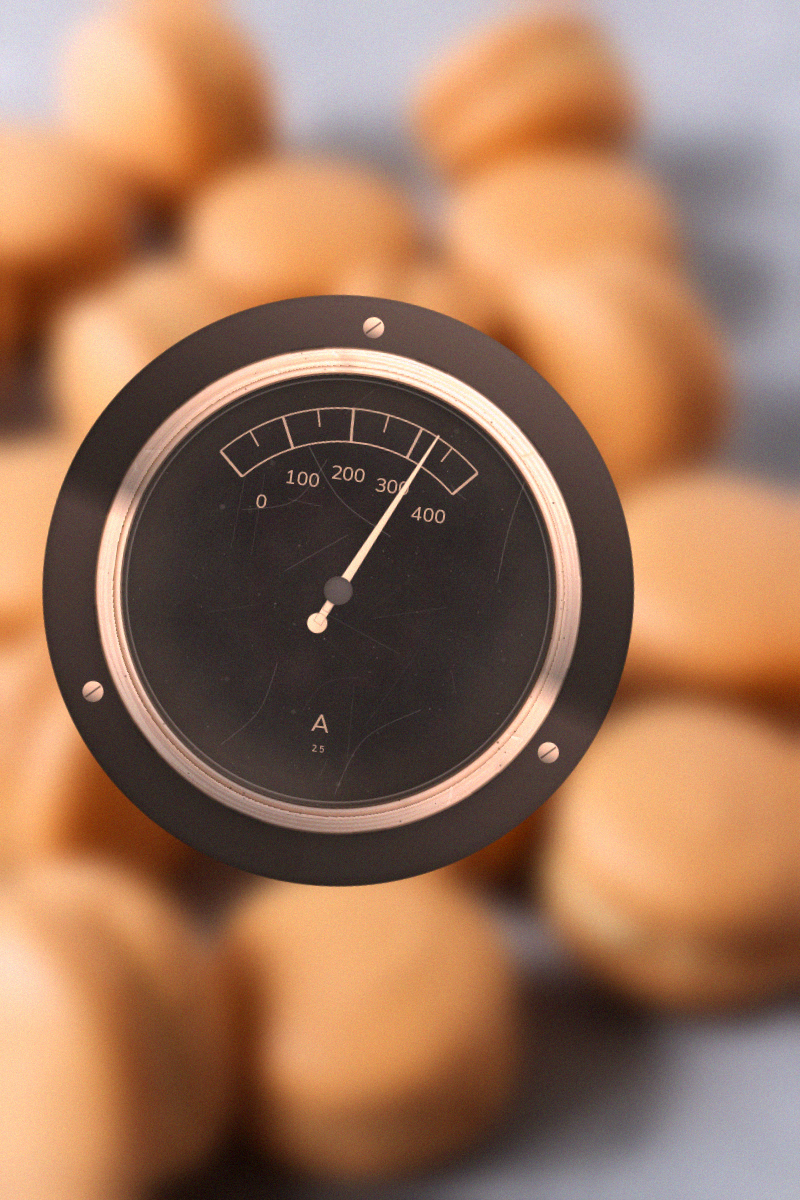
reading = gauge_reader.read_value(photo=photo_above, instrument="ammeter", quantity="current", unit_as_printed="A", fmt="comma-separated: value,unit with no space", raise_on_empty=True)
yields 325,A
